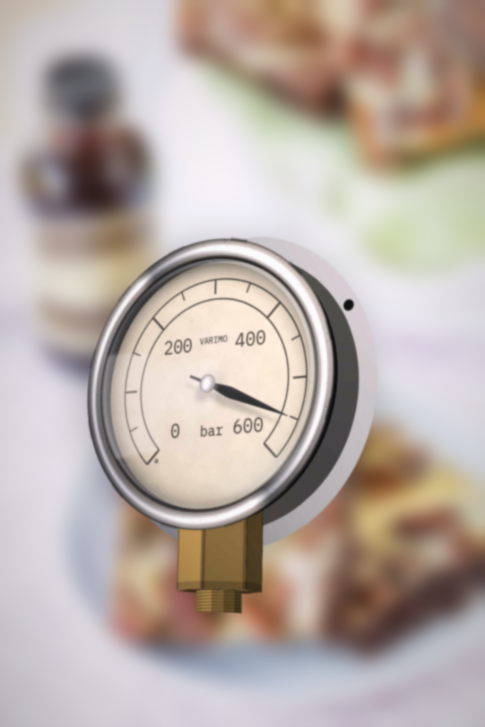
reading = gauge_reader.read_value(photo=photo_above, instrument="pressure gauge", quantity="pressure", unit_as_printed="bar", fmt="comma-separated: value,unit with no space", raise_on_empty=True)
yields 550,bar
